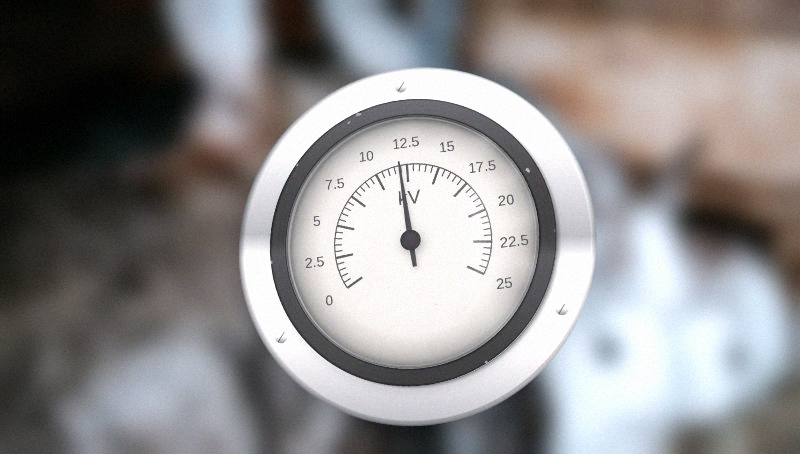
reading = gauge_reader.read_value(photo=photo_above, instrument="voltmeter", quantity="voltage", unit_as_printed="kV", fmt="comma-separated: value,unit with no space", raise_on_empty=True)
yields 12,kV
